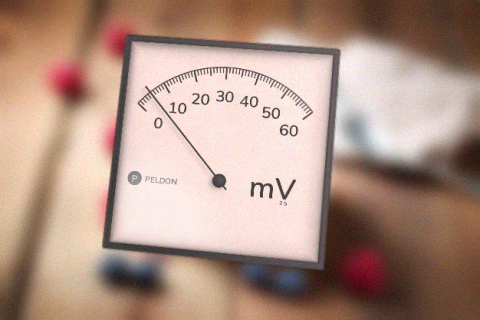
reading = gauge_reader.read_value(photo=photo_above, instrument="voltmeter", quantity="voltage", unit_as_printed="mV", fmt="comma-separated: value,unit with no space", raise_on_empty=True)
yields 5,mV
